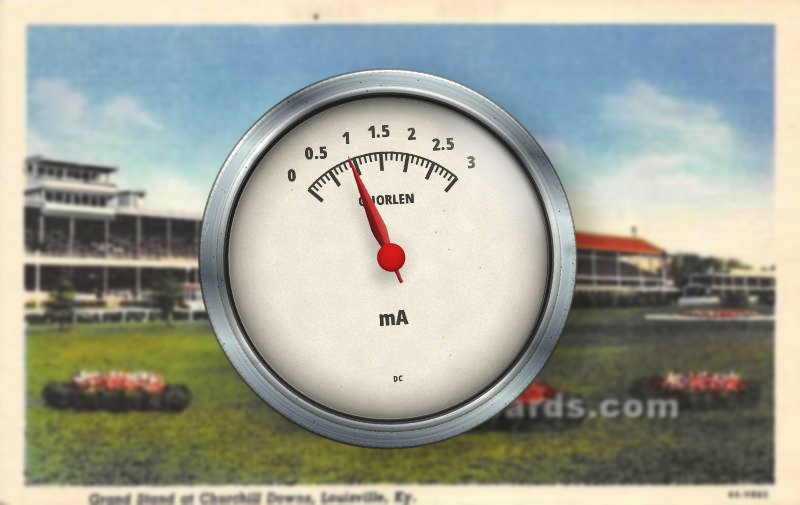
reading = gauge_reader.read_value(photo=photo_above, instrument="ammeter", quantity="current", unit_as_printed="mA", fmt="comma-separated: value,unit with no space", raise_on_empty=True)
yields 0.9,mA
